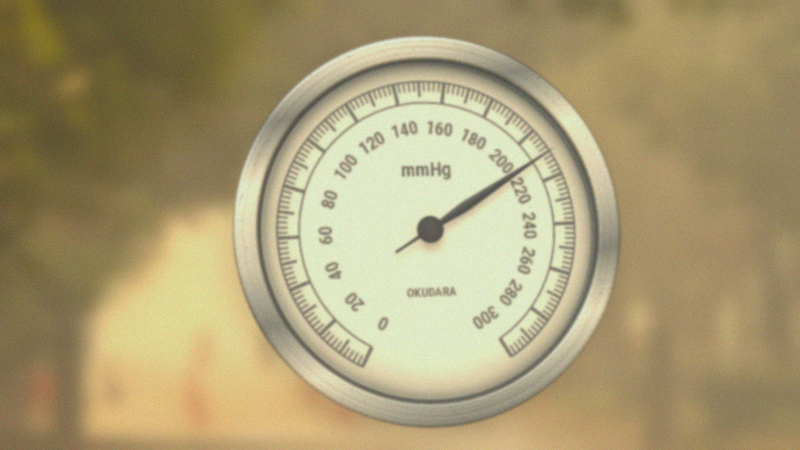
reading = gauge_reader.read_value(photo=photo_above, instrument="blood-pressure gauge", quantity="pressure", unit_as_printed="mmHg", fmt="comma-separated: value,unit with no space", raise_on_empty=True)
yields 210,mmHg
